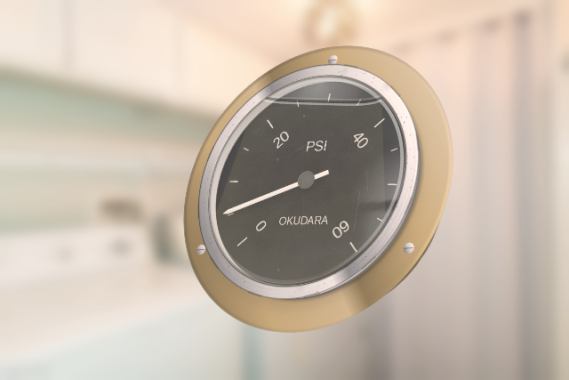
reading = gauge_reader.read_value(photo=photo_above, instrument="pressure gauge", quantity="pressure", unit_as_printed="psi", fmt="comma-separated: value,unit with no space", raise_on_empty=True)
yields 5,psi
